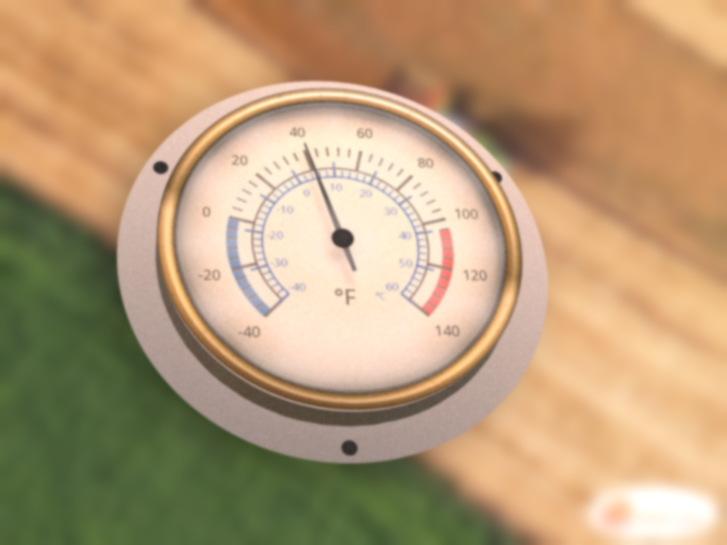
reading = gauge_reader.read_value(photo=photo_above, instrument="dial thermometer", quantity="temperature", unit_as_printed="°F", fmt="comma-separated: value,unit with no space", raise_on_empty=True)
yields 40,°F
